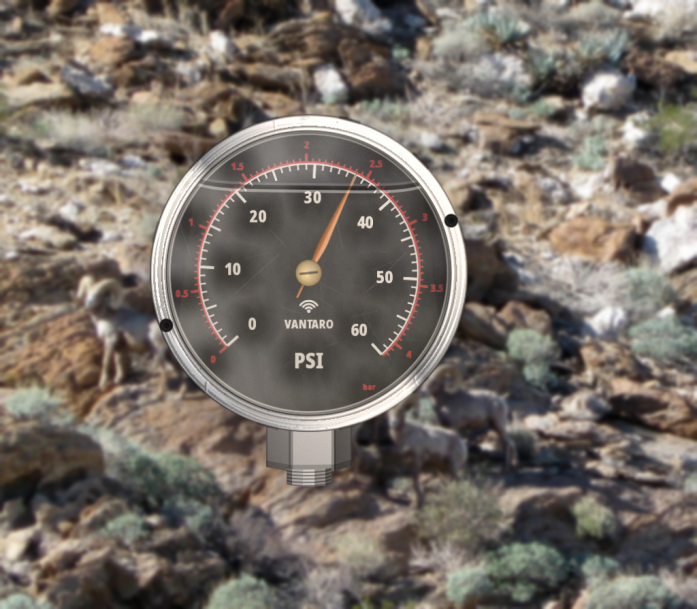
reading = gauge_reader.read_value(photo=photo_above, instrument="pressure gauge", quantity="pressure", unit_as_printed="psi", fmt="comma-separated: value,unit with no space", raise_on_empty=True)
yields 35,psi
